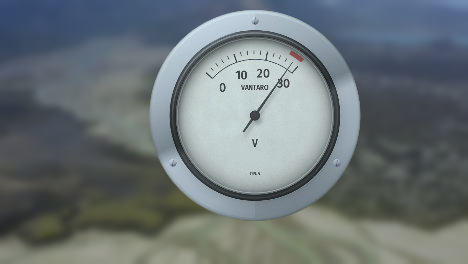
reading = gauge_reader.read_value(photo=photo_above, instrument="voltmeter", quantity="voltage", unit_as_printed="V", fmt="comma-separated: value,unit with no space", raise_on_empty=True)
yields 28,V
